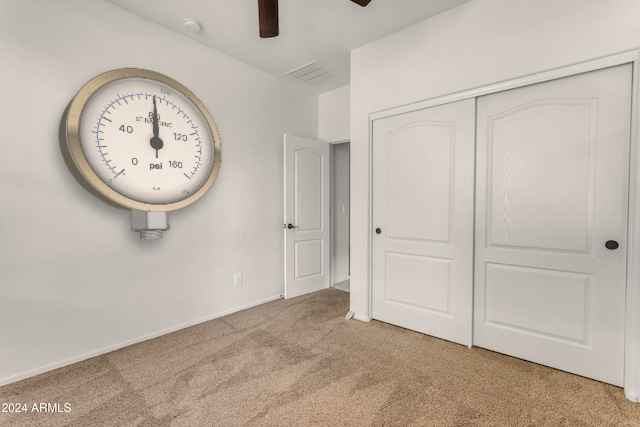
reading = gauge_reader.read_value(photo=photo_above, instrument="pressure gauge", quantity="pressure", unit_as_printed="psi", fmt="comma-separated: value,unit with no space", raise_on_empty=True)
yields 80,psi
